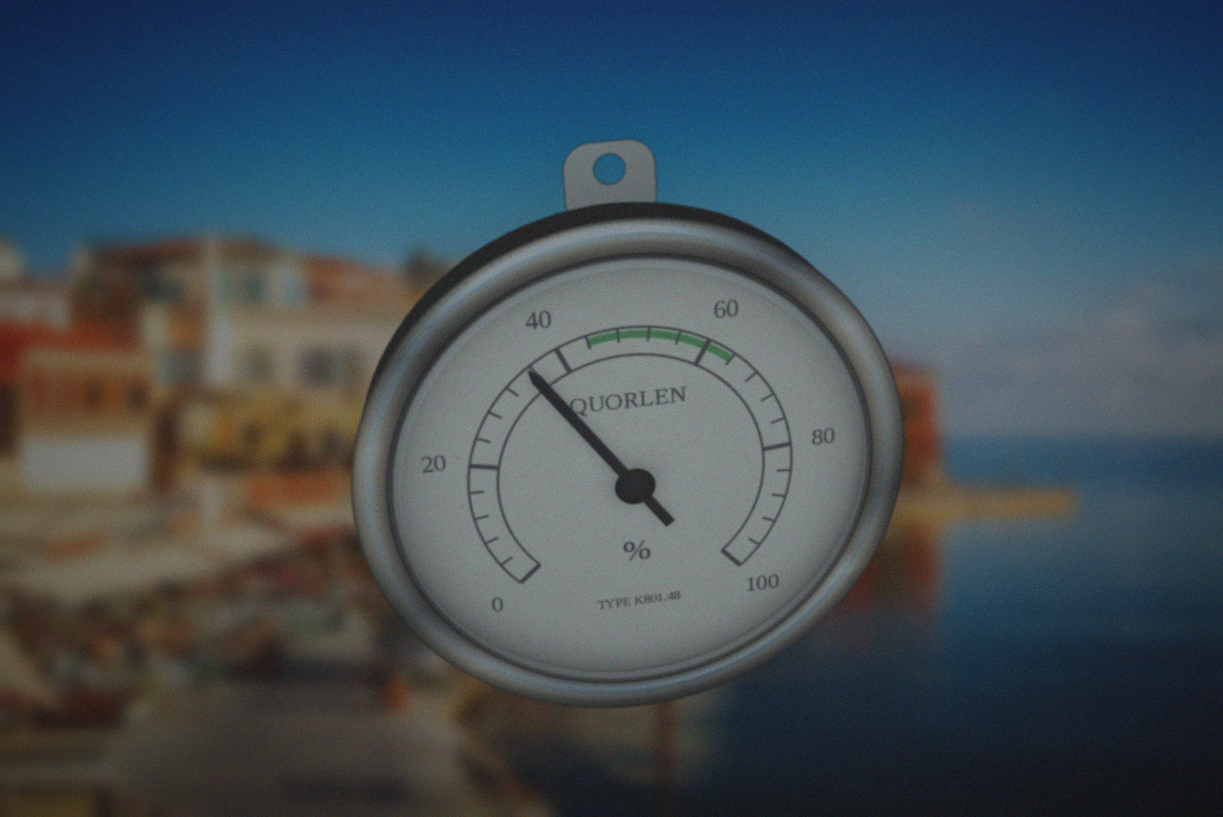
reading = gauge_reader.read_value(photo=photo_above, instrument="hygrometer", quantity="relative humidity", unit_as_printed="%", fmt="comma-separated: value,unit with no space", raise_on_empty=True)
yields 36,%
